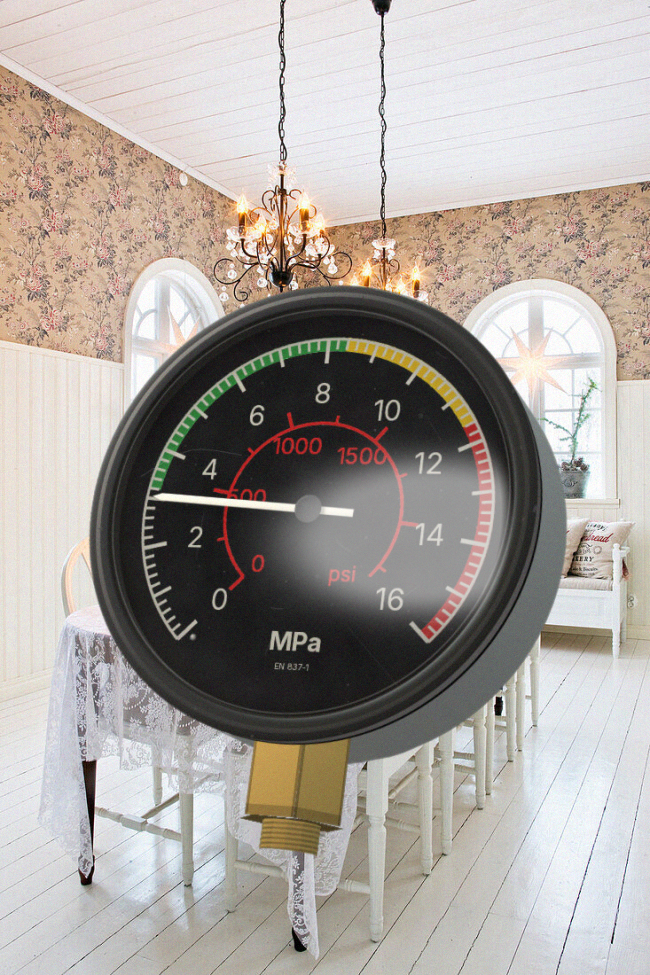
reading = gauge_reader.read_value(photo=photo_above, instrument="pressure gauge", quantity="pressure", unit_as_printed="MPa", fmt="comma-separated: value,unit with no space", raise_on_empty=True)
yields 3,MPa
